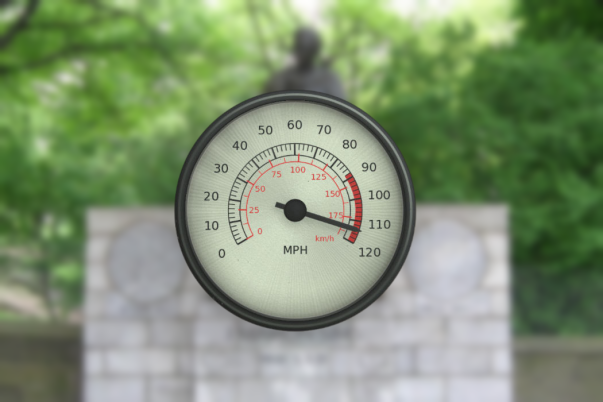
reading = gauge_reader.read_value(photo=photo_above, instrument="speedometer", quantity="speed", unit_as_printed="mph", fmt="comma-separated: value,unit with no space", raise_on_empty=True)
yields 114,mph
